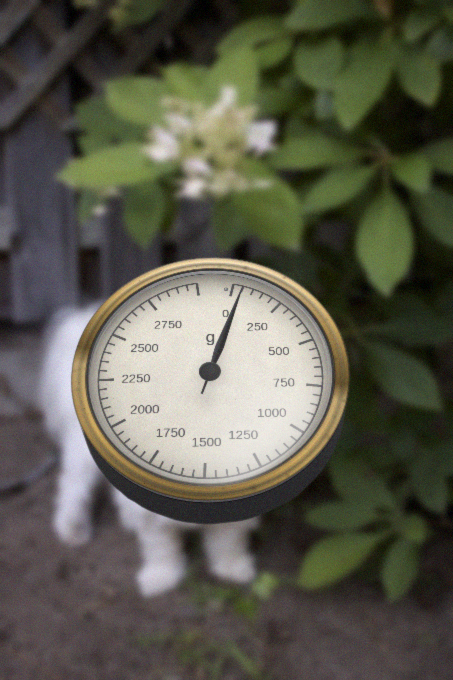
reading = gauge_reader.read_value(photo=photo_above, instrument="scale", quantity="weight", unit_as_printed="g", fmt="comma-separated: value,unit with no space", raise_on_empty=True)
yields 50,g
